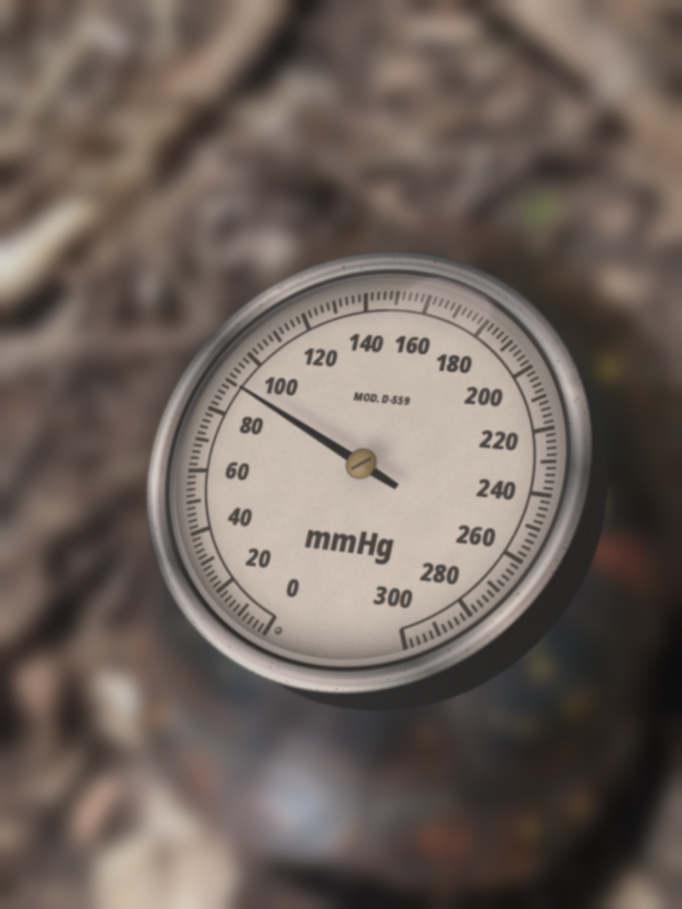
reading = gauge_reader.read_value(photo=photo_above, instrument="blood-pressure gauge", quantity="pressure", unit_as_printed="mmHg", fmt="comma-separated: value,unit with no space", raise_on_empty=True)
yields 90,mmHg
